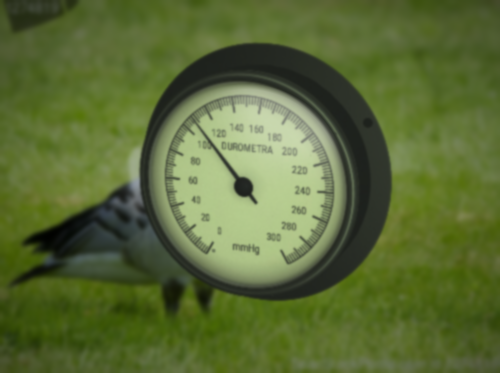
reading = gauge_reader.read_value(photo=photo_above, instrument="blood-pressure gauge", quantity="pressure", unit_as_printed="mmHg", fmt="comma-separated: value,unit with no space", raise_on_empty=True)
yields 110,mmHg
